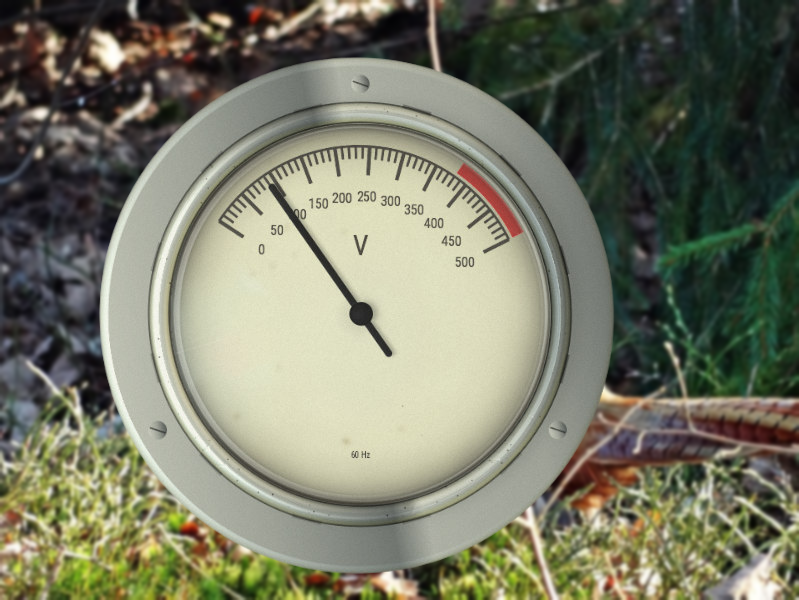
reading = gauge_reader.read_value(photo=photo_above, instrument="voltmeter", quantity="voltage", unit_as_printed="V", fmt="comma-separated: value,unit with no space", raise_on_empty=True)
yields 90,V
